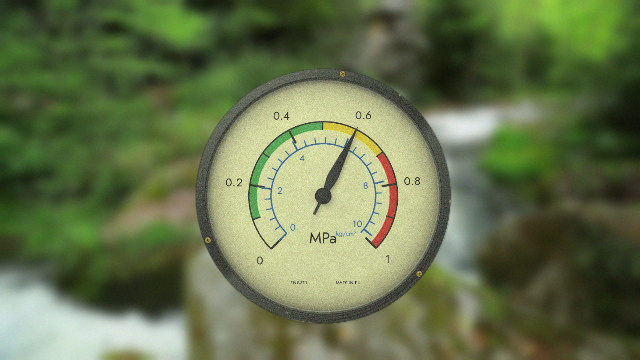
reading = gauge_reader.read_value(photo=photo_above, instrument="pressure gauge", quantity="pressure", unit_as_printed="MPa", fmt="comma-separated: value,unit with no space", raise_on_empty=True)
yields 0.6,MPa
